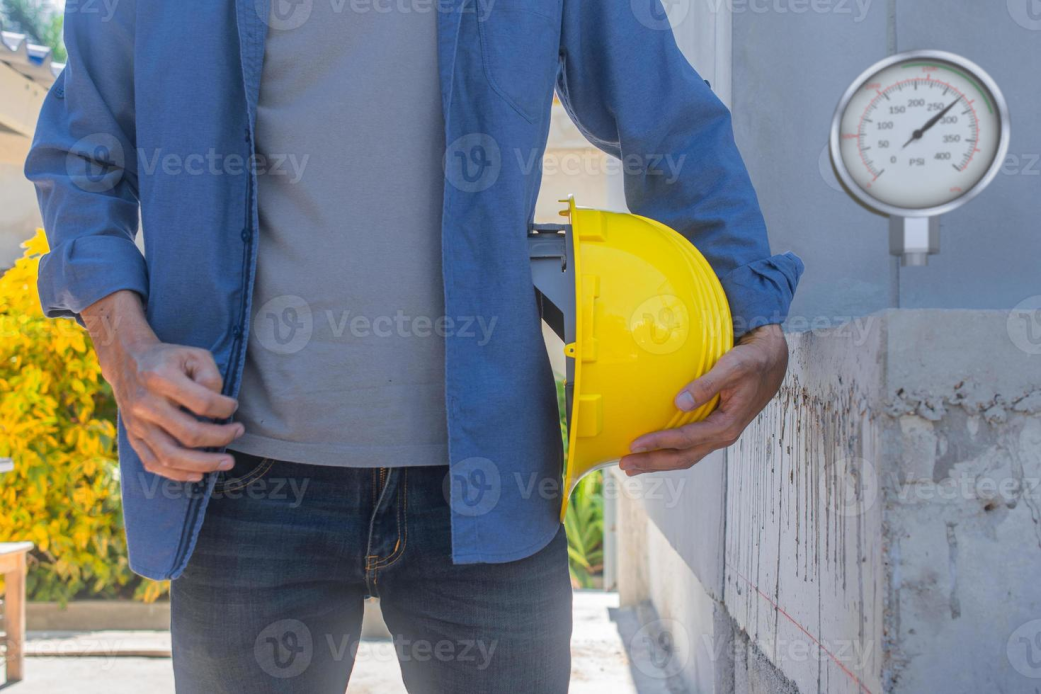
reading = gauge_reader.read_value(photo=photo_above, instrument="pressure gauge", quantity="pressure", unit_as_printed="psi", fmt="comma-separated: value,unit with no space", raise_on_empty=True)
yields 275,psi
